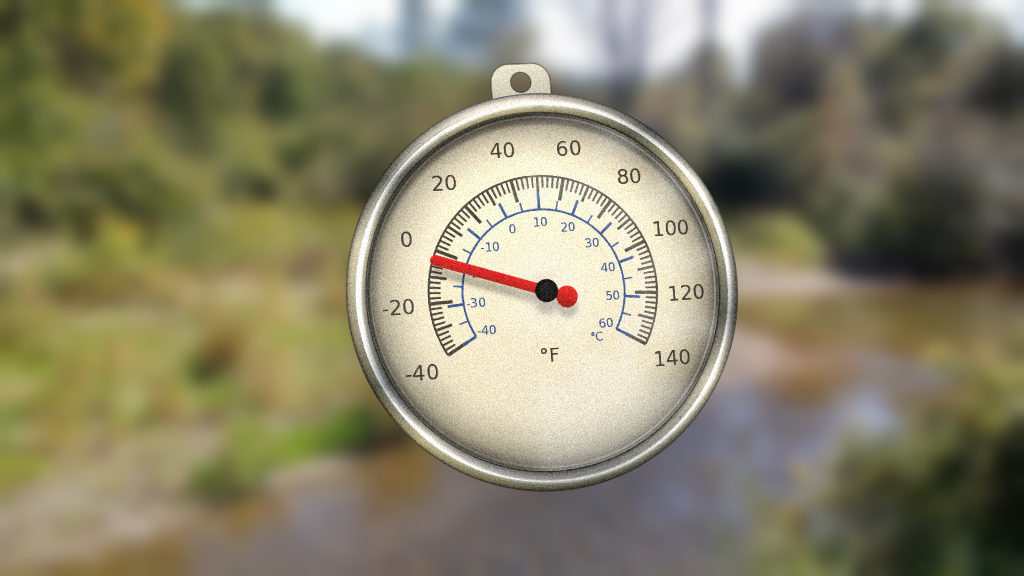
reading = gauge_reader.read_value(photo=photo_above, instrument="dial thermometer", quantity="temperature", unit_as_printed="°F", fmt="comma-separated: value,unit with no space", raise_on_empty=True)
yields -4,°F
